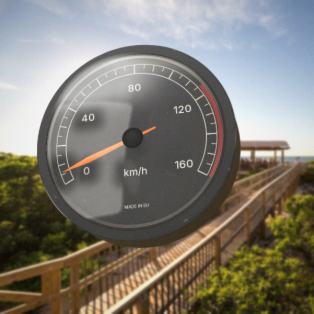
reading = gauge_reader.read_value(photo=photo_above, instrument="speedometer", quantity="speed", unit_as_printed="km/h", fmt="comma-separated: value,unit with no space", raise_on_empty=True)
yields 5,km/h
